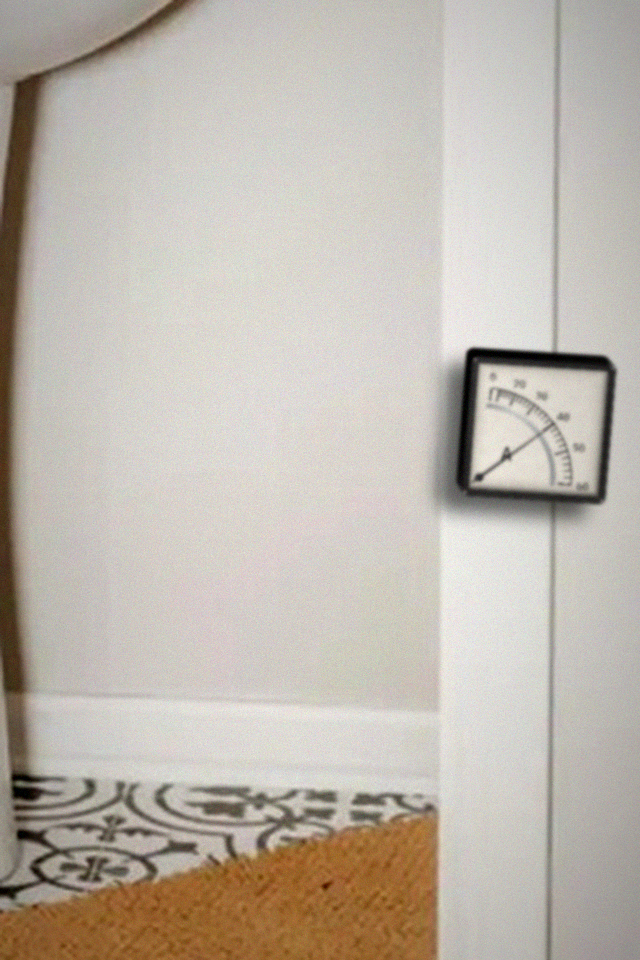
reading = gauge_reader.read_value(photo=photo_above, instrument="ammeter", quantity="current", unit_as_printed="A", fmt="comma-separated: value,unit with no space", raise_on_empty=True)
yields 40,A
